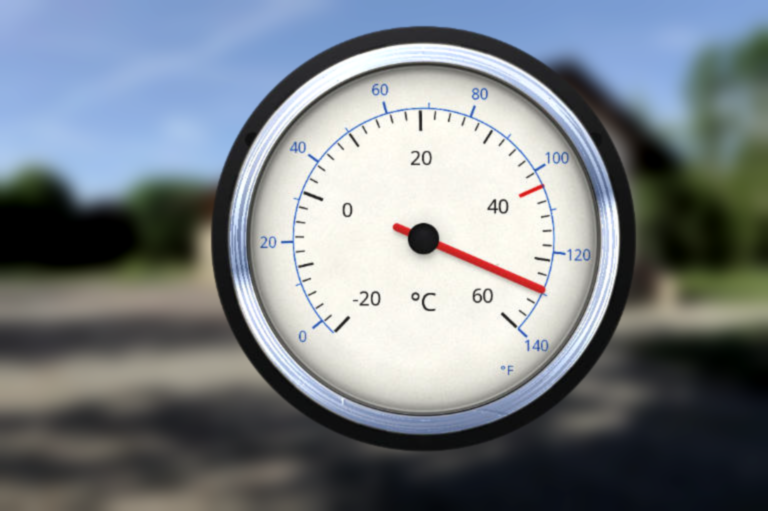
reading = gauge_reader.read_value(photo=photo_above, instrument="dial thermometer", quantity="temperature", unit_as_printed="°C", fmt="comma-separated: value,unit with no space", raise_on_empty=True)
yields 54,°C
